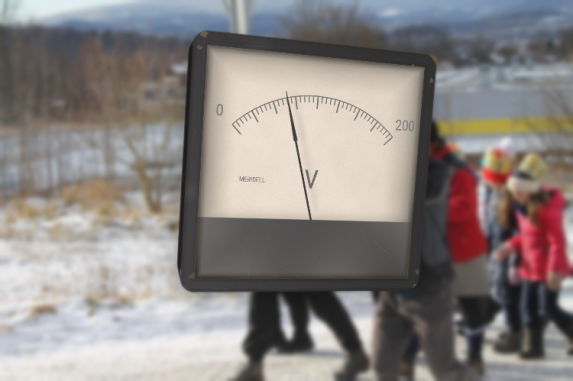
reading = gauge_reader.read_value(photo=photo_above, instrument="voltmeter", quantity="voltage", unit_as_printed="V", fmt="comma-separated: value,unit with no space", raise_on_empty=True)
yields 65,V
